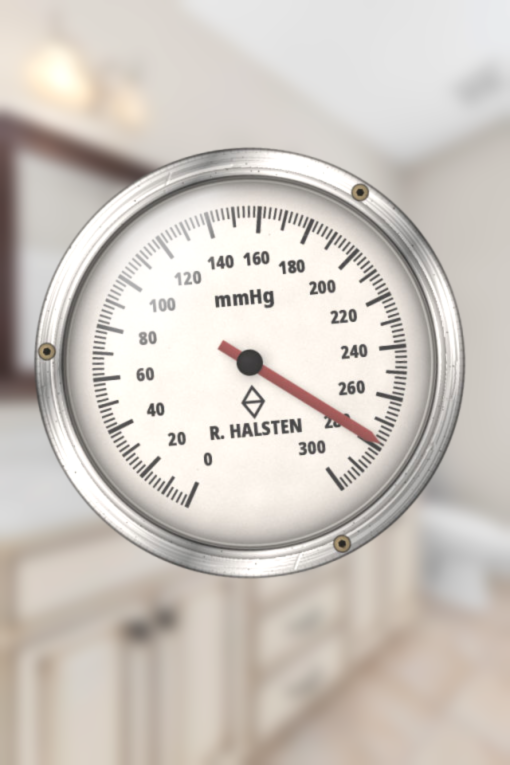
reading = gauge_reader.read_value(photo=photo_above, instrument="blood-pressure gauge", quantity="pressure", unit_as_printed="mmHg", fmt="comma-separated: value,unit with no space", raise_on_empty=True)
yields 278,mmHg
